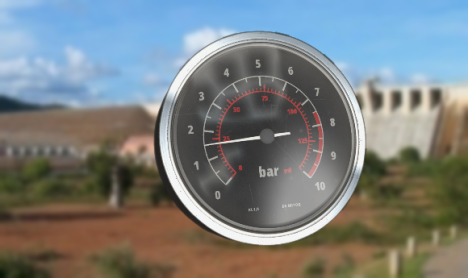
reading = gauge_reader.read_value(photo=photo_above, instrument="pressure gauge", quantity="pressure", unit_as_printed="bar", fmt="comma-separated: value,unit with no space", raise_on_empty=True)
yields 1.5,bar
